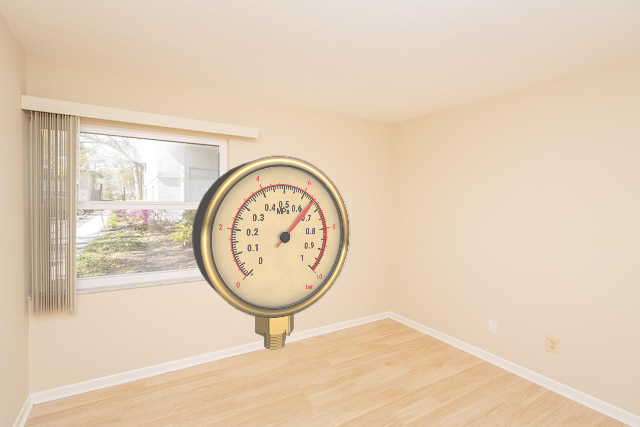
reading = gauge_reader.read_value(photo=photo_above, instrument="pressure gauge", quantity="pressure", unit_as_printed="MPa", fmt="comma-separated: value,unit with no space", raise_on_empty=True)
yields 0.65,MPa
